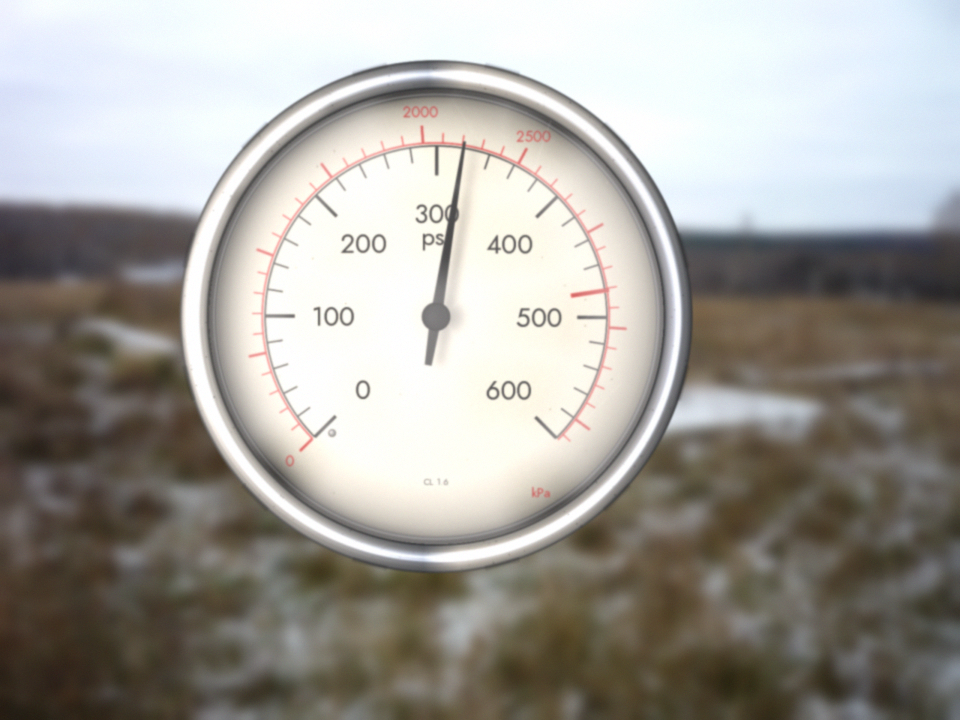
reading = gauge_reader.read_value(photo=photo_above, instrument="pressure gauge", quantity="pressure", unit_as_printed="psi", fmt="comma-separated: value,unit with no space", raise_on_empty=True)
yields 320,psi
